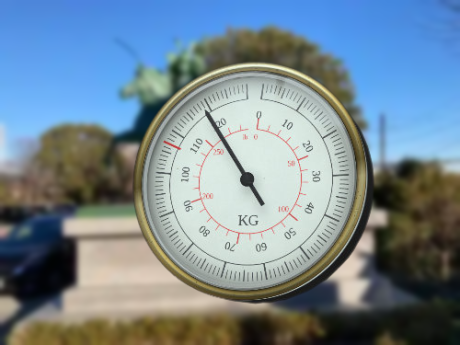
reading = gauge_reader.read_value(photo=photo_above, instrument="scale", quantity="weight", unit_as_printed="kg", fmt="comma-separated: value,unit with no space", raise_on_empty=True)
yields 119,kg
